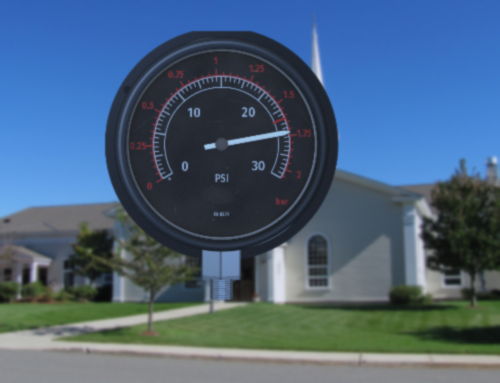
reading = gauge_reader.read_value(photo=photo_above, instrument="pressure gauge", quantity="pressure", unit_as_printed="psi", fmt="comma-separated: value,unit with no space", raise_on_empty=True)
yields 25,psi
